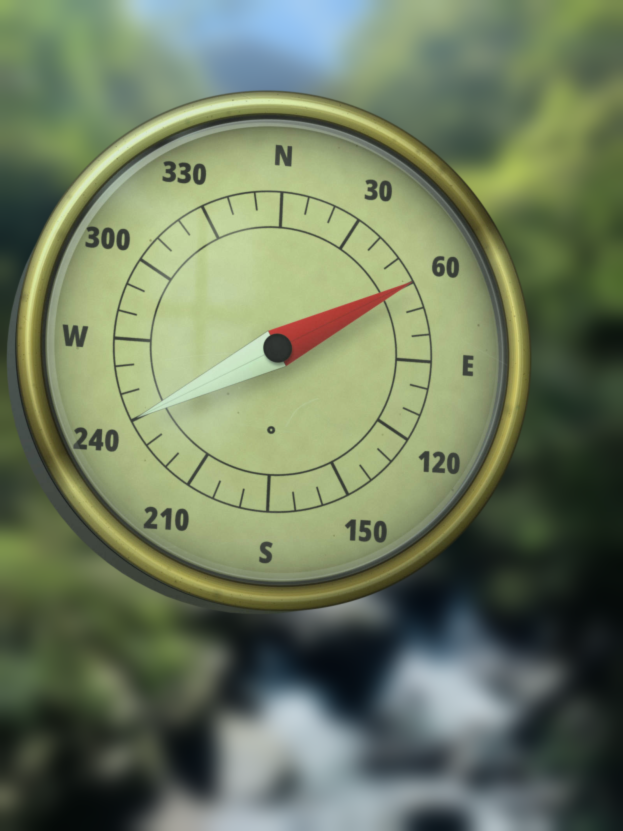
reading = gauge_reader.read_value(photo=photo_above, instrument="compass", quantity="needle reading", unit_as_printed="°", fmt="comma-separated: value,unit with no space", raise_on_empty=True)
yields 60,°
